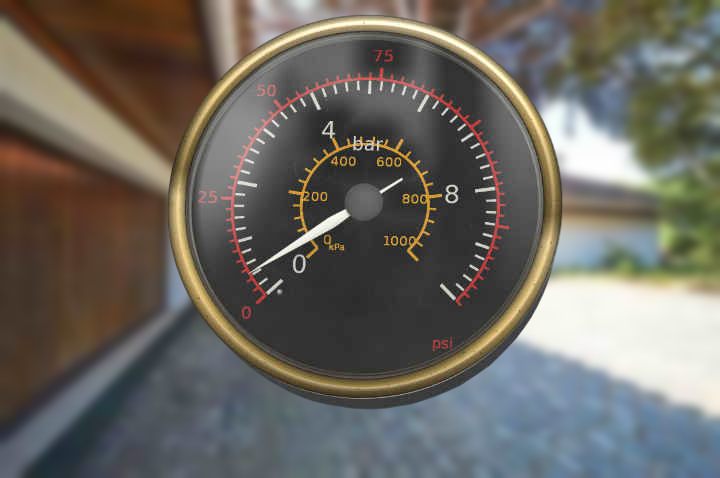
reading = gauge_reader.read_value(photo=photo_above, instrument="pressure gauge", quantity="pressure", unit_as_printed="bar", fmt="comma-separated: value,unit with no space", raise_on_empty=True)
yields 0.4,bar
